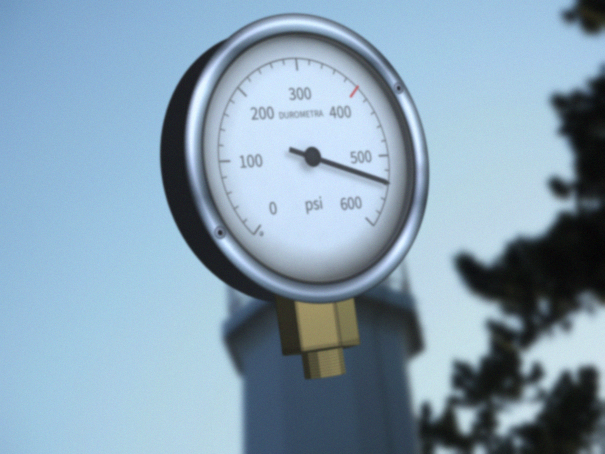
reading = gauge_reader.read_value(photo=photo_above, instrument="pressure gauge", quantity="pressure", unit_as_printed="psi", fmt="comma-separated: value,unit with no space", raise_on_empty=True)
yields 540,psi
